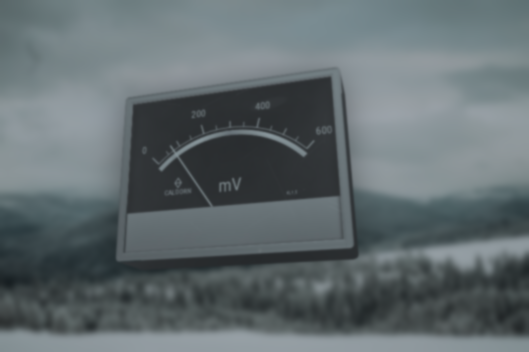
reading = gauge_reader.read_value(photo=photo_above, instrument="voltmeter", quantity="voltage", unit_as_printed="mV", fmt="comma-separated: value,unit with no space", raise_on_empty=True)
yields 75,mV
